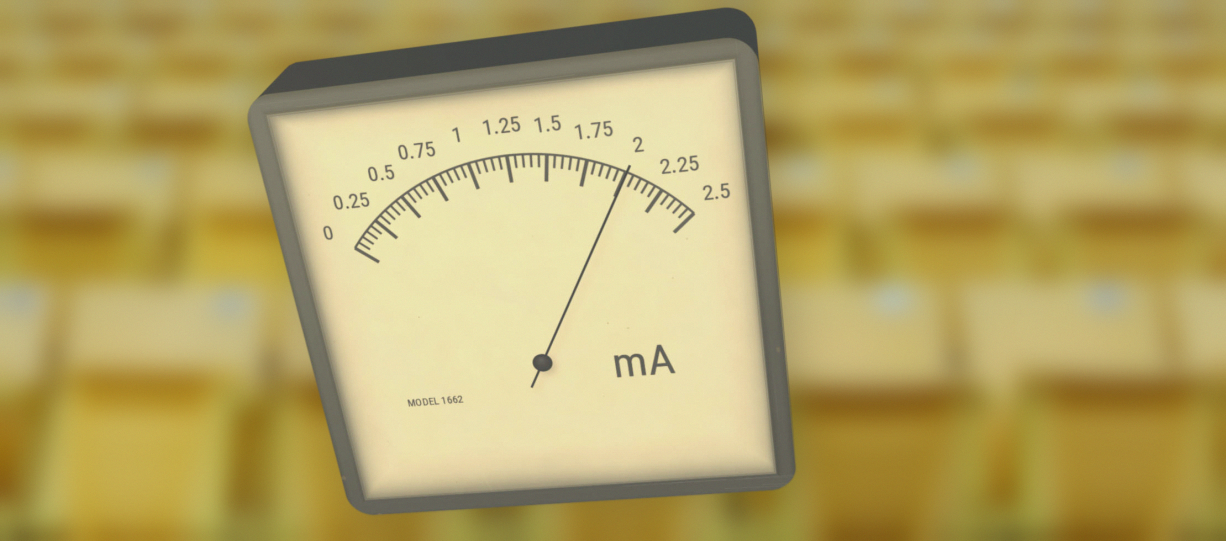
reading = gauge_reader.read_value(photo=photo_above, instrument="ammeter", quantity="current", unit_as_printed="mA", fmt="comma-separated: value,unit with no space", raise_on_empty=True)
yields 2,mA
